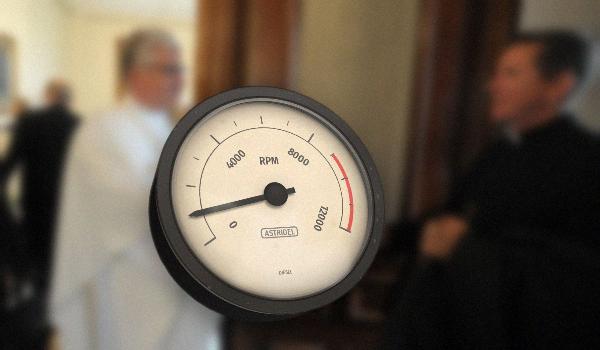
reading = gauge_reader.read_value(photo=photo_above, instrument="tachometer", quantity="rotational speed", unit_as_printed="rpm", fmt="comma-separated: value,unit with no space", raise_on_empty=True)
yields 1000,rpm
